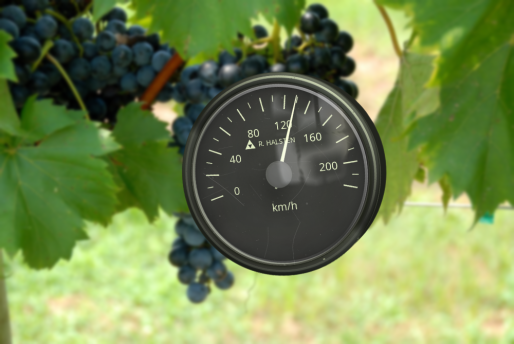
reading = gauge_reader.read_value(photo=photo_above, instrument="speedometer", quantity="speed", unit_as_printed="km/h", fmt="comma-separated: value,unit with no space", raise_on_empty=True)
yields 130,km/h
